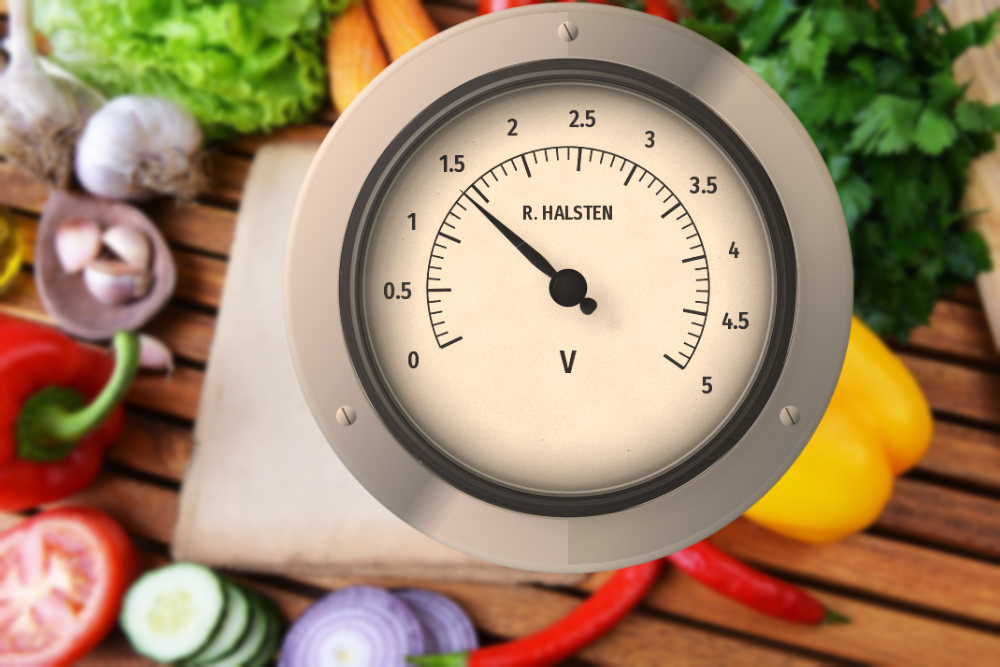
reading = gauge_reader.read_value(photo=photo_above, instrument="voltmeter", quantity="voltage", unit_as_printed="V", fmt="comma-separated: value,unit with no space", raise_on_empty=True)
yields 1.4,V
